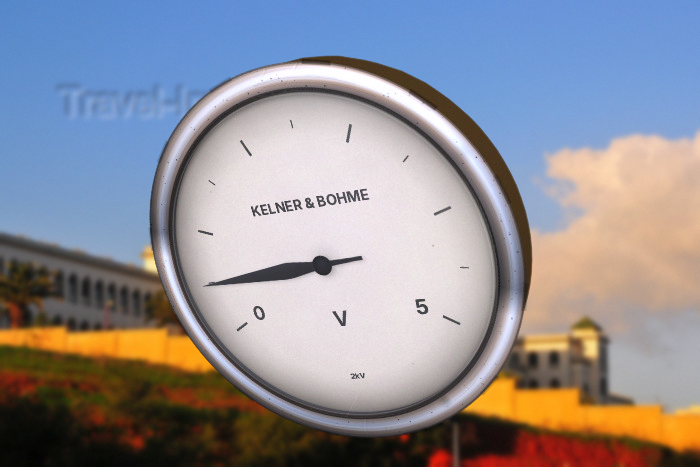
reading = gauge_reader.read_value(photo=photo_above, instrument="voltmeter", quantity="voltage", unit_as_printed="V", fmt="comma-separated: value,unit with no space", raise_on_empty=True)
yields 0.5,V
